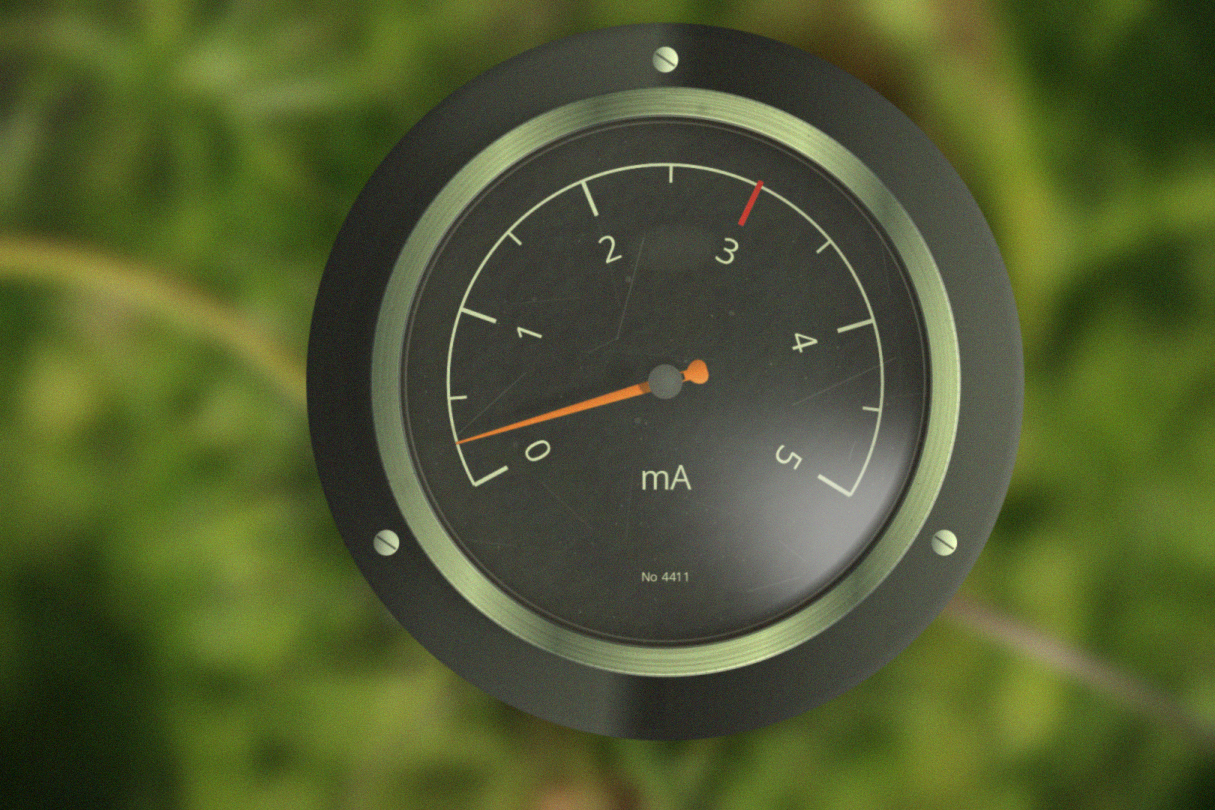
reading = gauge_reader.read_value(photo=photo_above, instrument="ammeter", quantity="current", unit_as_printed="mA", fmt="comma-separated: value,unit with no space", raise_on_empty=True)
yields 0.25,mA
